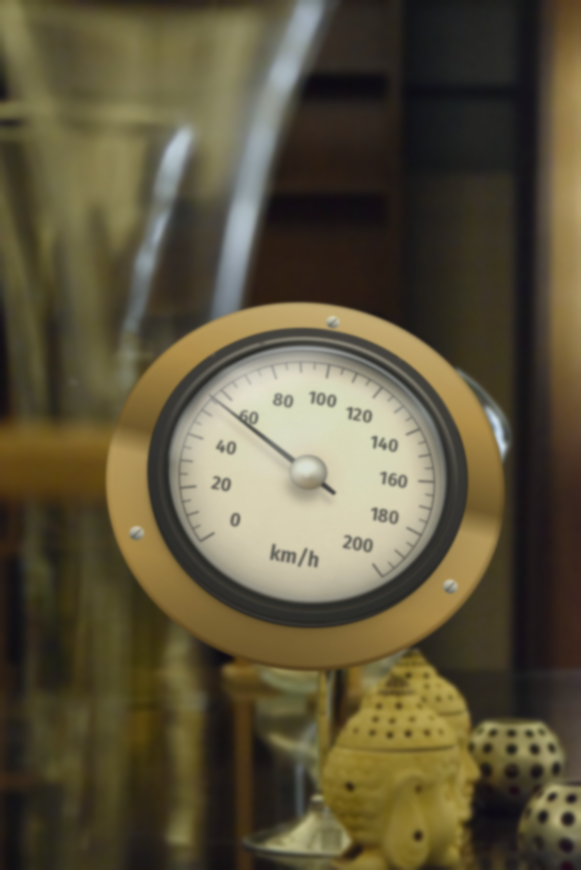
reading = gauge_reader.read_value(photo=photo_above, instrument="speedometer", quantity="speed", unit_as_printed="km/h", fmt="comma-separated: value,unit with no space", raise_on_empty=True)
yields 55,km/h
